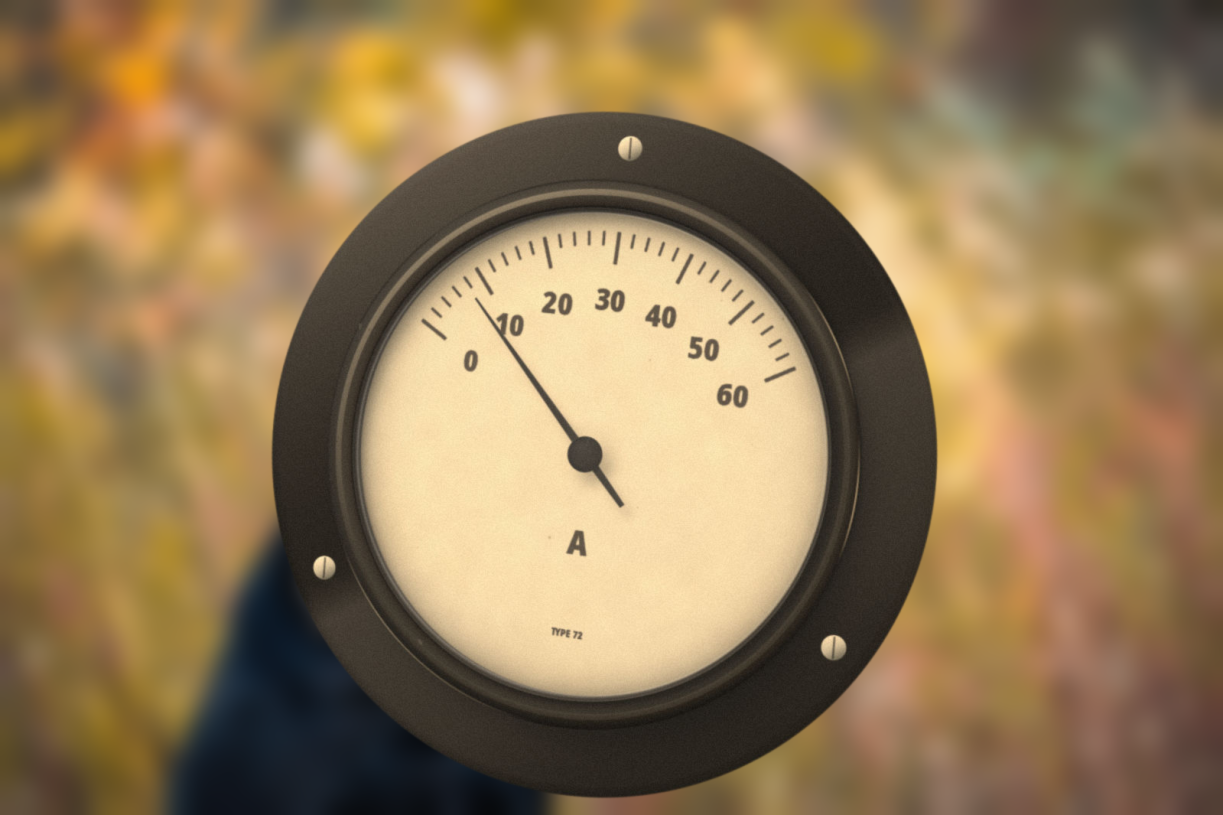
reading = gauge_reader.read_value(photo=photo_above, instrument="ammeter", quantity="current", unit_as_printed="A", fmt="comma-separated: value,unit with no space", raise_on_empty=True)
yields 8,A
